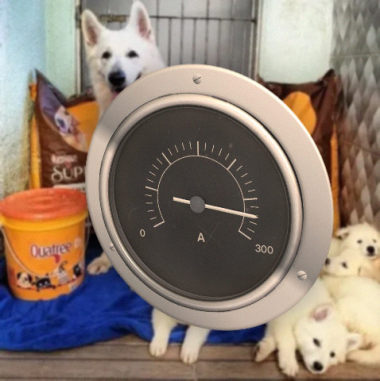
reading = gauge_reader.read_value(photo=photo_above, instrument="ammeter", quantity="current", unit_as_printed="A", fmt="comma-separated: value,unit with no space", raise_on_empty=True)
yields 270,A
